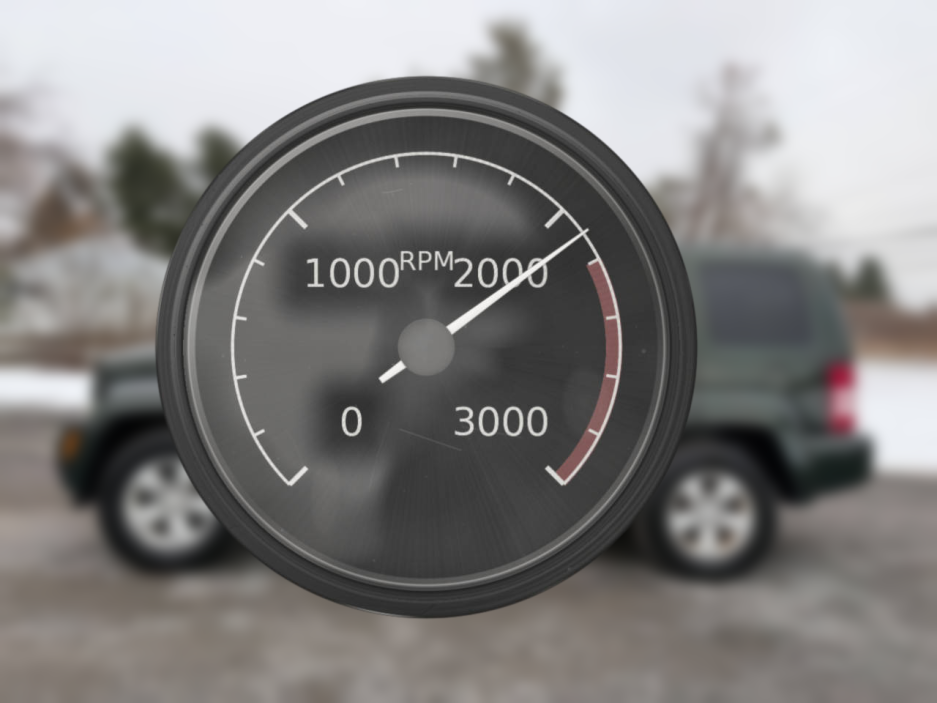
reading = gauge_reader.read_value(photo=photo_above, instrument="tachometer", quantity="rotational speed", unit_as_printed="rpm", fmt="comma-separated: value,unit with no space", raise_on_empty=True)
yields 2100,rpm
